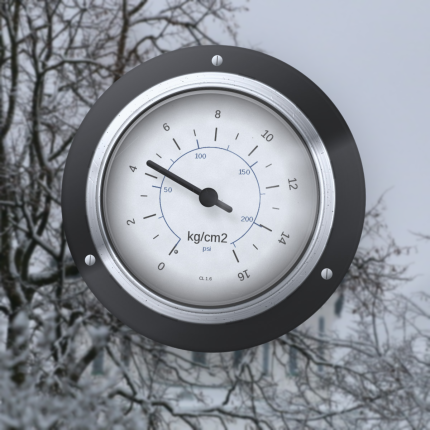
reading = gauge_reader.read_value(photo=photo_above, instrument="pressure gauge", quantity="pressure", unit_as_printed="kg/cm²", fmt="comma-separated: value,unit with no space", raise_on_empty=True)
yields 4.5,kg/cm²
